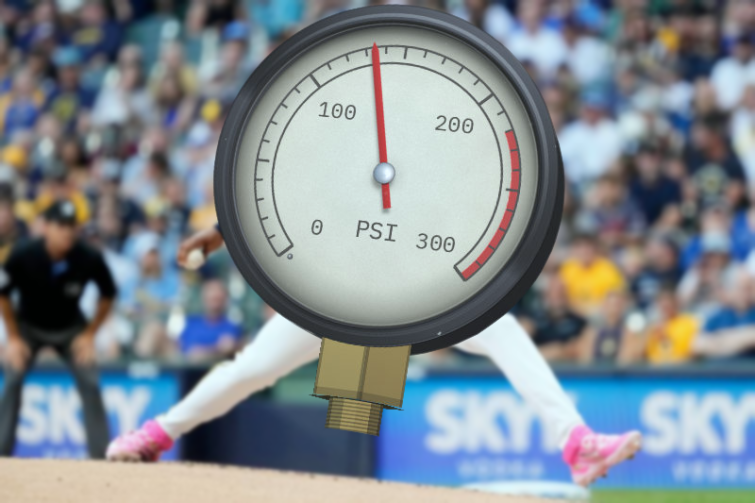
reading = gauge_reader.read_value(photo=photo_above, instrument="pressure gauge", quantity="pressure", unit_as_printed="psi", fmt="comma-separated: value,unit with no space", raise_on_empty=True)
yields 135,psi
